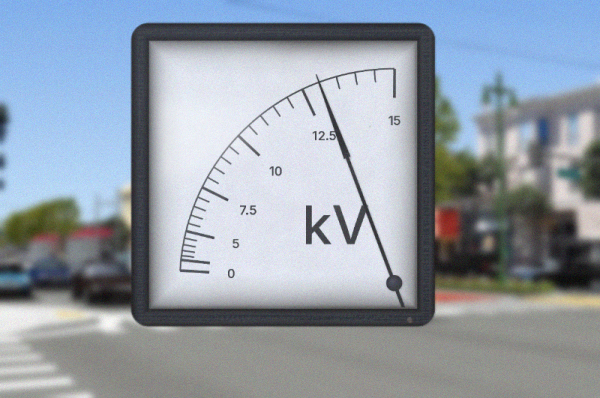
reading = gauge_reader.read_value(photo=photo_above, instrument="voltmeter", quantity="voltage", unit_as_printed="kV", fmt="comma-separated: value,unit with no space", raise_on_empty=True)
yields 13,kV
